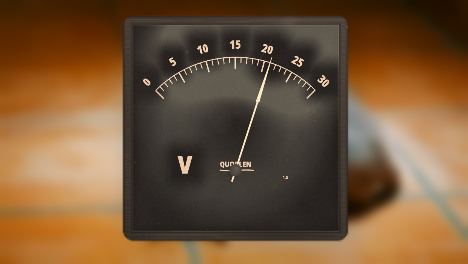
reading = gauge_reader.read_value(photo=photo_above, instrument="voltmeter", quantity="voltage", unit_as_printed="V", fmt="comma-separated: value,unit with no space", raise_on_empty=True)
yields 21,V
